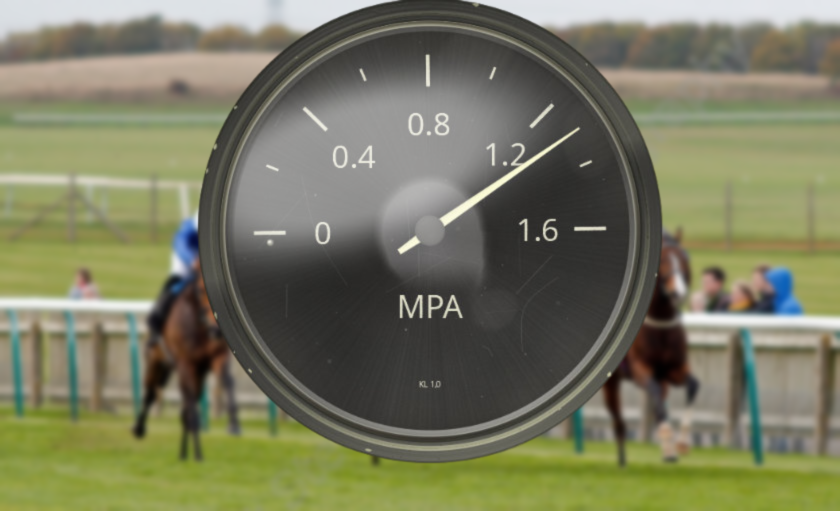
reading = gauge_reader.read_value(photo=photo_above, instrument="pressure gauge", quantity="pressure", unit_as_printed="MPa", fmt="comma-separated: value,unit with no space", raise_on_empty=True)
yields 1.3,MPa
